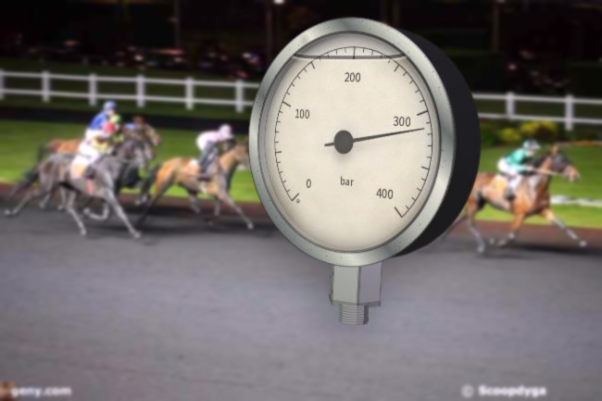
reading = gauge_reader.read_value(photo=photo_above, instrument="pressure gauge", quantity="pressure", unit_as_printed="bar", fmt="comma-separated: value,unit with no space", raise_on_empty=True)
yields 315,bar
